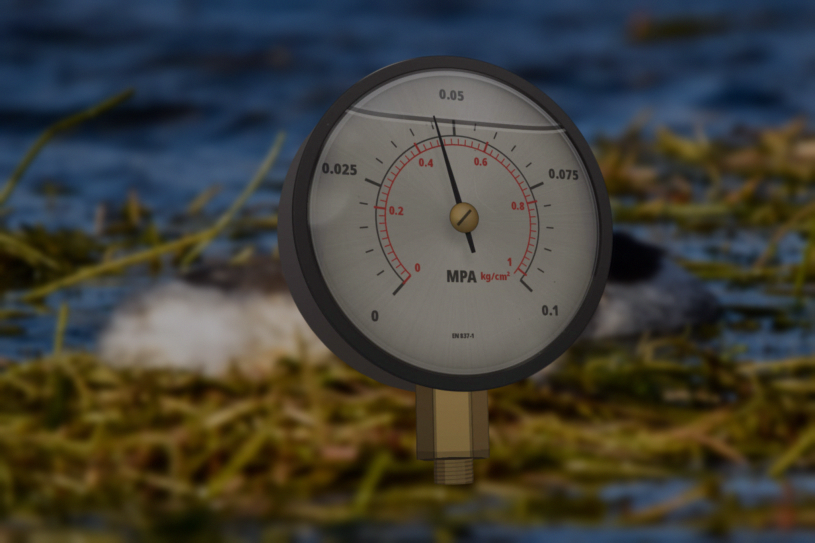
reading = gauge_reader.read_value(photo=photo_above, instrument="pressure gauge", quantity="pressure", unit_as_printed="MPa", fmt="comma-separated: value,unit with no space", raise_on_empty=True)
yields 0.045,MPa
